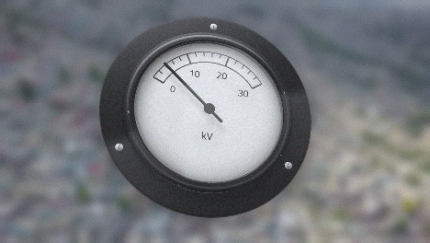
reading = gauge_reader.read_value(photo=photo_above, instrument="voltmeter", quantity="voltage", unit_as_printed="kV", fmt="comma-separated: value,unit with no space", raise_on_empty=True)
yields 4,kV
